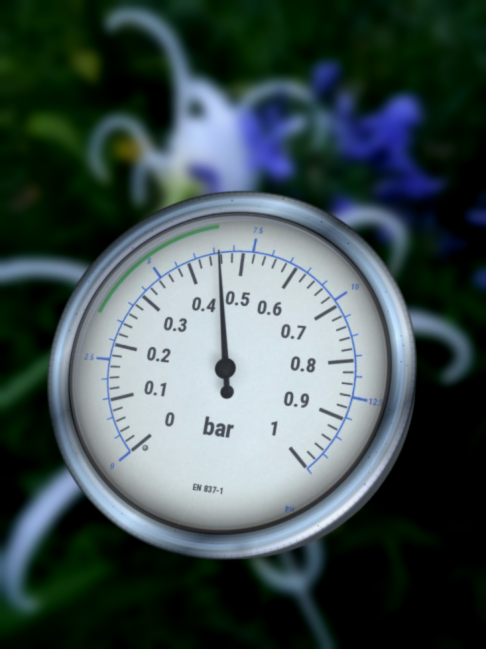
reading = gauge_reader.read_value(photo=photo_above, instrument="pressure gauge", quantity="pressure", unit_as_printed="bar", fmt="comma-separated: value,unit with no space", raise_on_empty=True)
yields 0.46,bar
